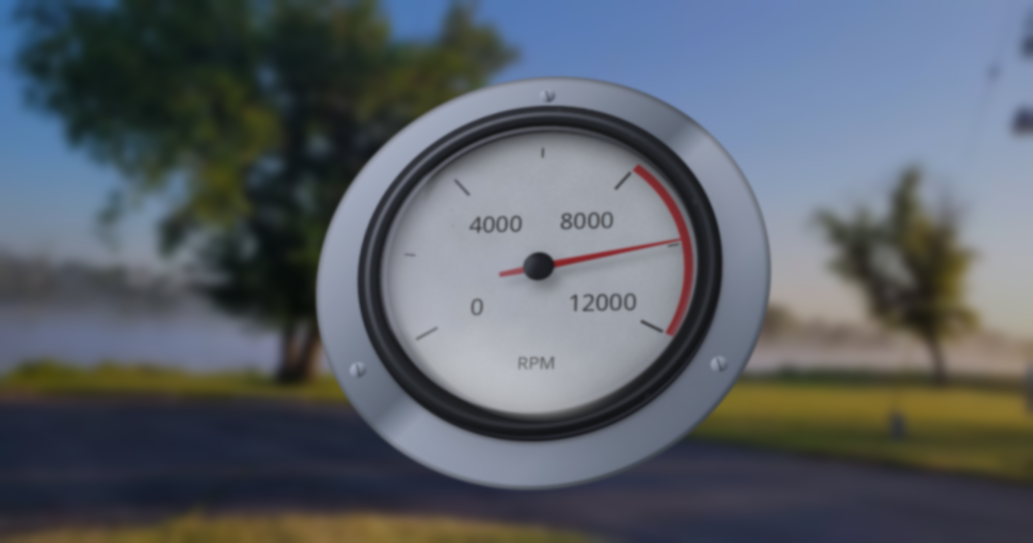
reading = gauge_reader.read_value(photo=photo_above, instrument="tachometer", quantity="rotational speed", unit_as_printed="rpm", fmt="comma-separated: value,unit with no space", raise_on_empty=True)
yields 10000,rpm
